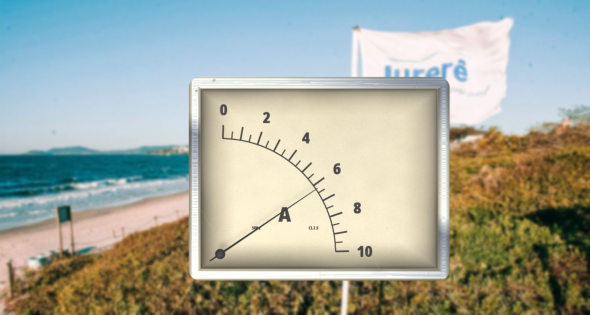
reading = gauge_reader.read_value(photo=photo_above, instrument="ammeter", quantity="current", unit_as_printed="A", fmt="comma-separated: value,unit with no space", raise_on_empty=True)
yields 6.25,A
